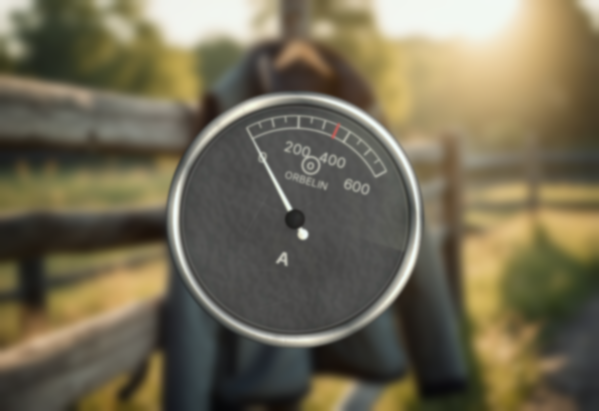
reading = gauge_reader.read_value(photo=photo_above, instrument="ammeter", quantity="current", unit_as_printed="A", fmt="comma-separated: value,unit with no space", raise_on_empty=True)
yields 0,A
